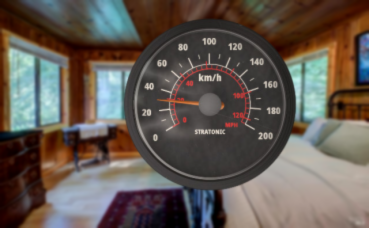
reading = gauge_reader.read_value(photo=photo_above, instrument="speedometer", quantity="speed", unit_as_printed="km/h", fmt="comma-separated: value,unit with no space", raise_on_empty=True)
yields 30,km/h
